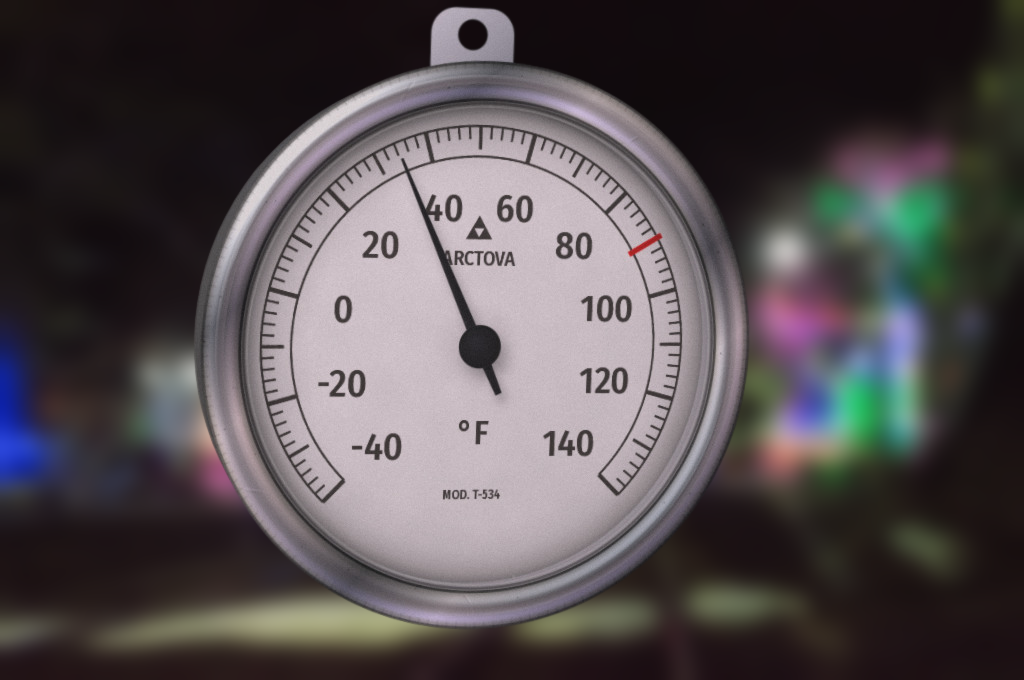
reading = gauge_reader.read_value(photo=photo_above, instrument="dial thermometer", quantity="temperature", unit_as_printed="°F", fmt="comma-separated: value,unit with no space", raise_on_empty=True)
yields 34,°F
